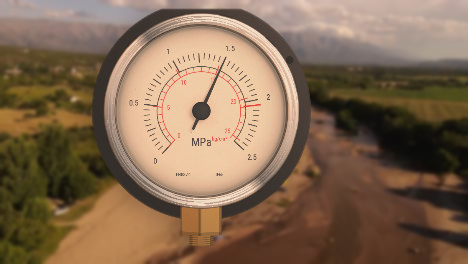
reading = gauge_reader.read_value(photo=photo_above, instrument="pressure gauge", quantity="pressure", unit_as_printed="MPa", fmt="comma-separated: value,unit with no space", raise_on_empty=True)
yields 1.5,MPa
